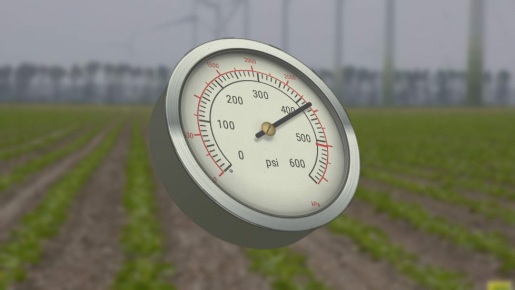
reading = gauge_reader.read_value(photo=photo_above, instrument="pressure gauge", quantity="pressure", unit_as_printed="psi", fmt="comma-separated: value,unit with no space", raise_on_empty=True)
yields 420,psi
